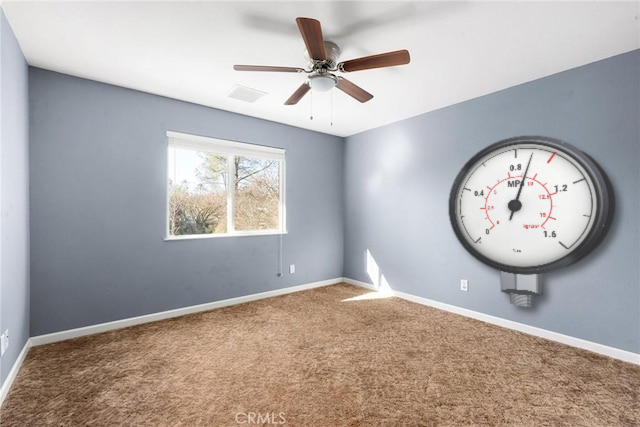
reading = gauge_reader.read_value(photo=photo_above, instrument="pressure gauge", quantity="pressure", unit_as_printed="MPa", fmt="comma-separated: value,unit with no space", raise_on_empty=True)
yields 0.9,MPa
